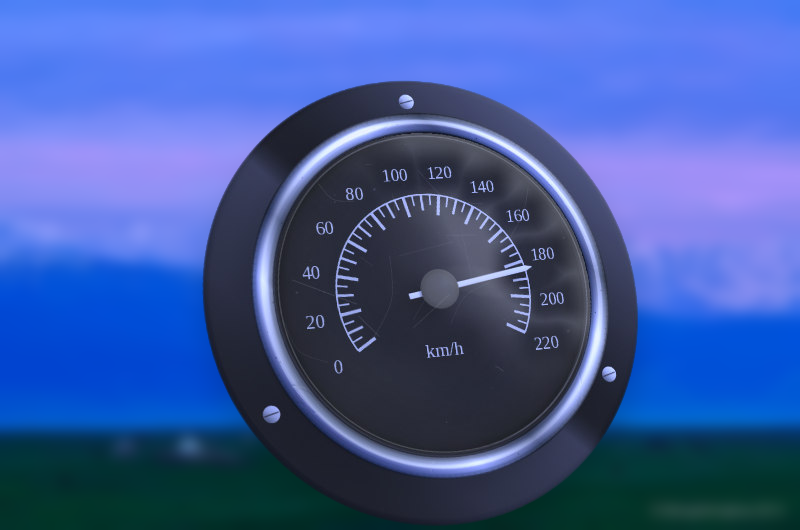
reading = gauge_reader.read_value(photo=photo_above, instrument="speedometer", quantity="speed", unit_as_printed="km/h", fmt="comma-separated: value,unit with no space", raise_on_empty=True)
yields 185,km/h
